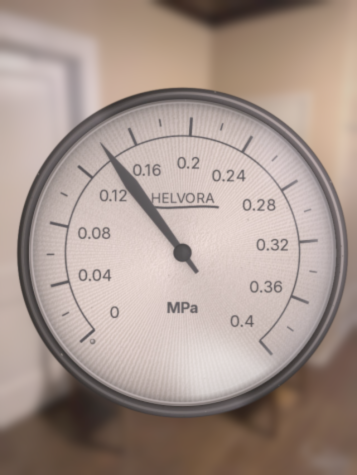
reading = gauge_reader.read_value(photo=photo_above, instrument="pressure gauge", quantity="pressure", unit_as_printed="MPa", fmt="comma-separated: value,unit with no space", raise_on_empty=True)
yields 0.14,MPa
